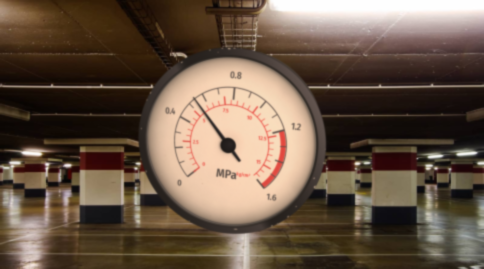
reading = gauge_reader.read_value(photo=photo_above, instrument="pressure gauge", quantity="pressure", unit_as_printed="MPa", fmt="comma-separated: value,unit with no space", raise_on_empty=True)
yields 0.55,MPa
